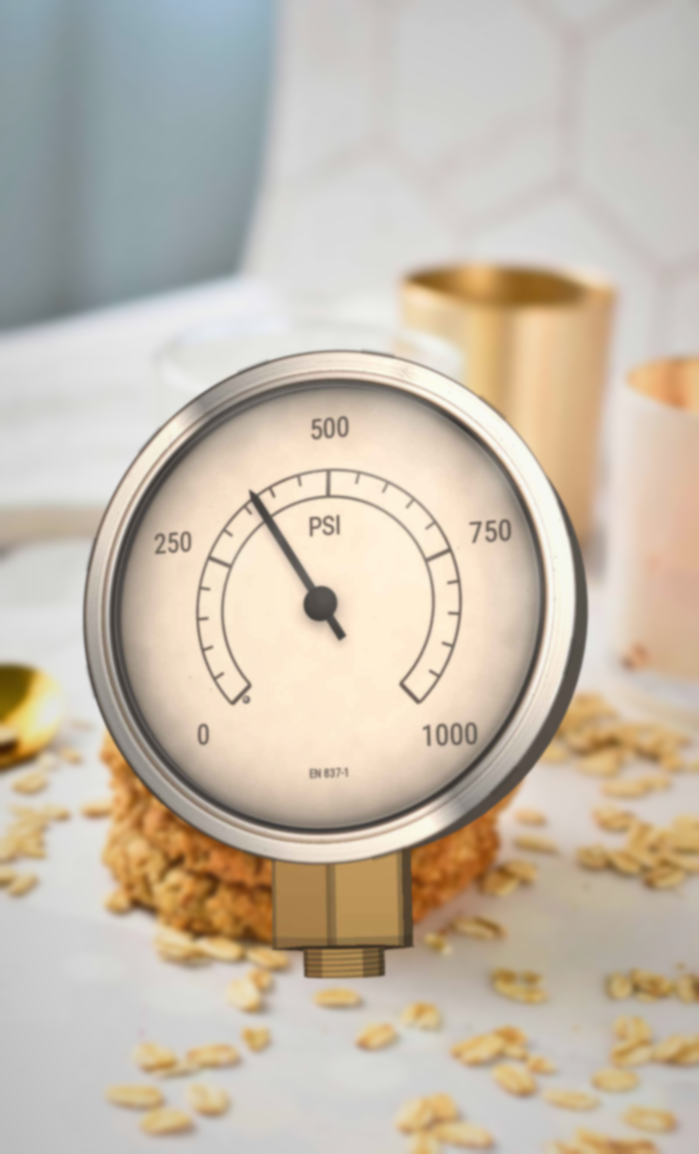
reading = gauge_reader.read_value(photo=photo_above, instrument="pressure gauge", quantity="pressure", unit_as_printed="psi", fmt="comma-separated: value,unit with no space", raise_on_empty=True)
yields 375,psi
